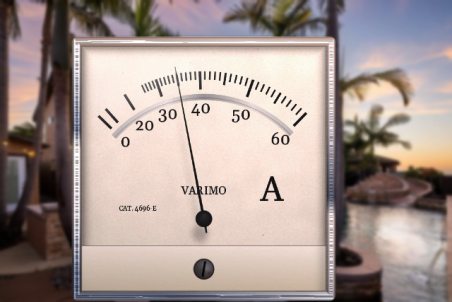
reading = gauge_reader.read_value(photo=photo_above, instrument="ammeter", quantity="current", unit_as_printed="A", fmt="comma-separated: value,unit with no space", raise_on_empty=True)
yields 35,A
